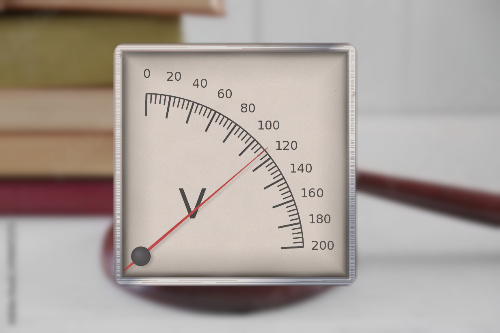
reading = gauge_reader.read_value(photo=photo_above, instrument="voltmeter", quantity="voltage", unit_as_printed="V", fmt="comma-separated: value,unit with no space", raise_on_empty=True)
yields 112,V
